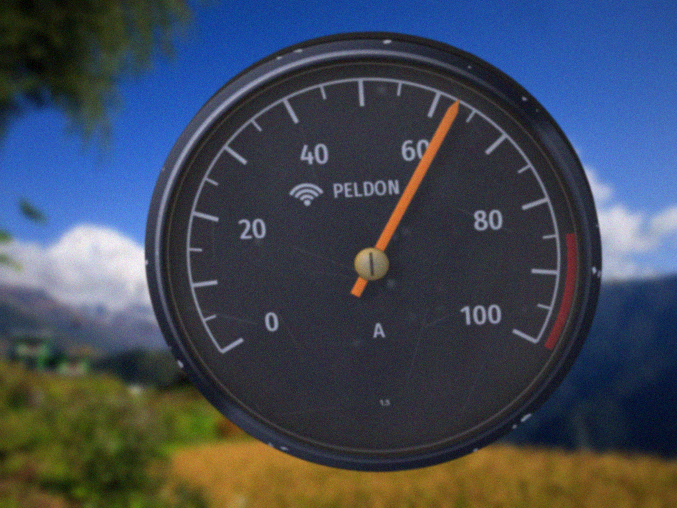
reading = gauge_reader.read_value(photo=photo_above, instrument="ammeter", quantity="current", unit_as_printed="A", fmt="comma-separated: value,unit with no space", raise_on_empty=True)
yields 62.5,A
